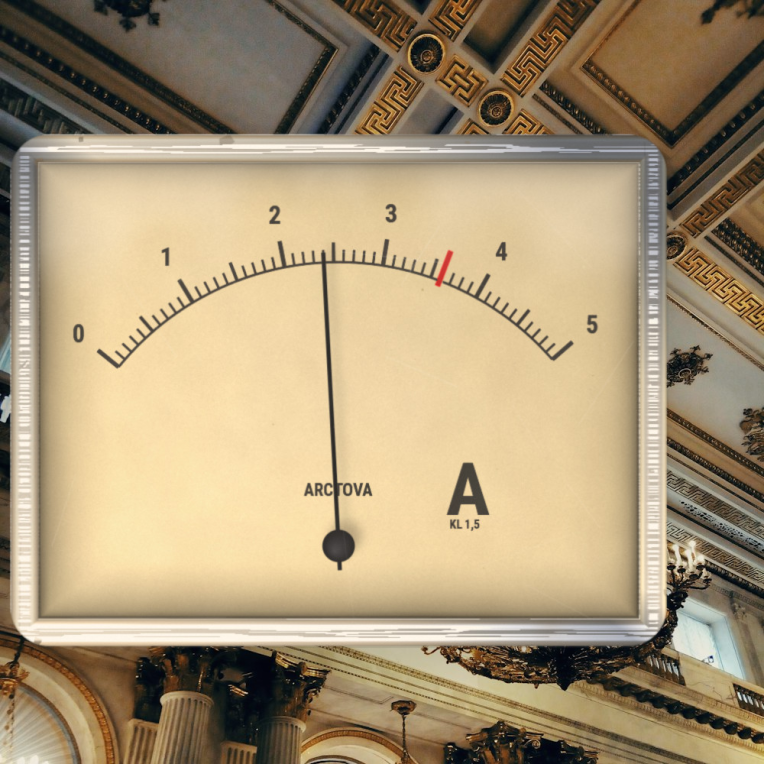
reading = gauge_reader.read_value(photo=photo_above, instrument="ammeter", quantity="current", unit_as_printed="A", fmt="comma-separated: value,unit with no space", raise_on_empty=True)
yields 2.4,A
